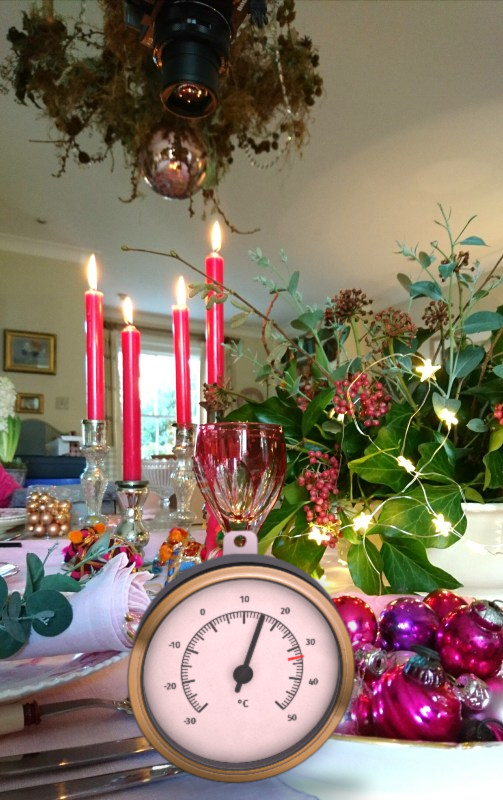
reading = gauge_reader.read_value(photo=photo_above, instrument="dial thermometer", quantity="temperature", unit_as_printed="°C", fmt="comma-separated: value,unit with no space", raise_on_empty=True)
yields 15,°C
